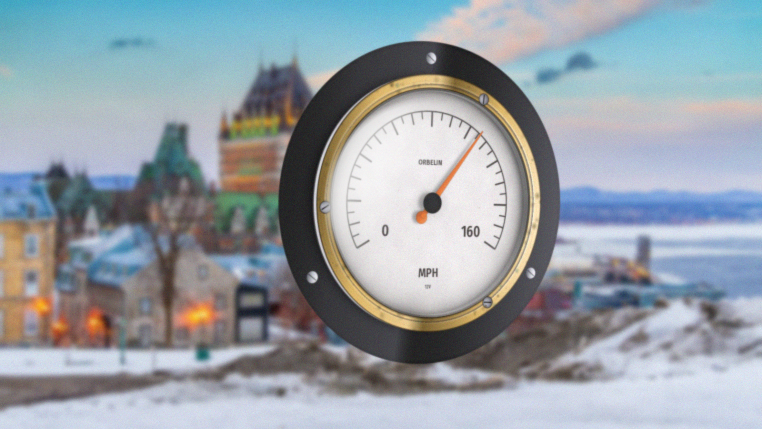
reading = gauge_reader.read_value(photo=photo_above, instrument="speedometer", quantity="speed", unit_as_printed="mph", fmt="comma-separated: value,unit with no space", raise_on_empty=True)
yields 105,mph
